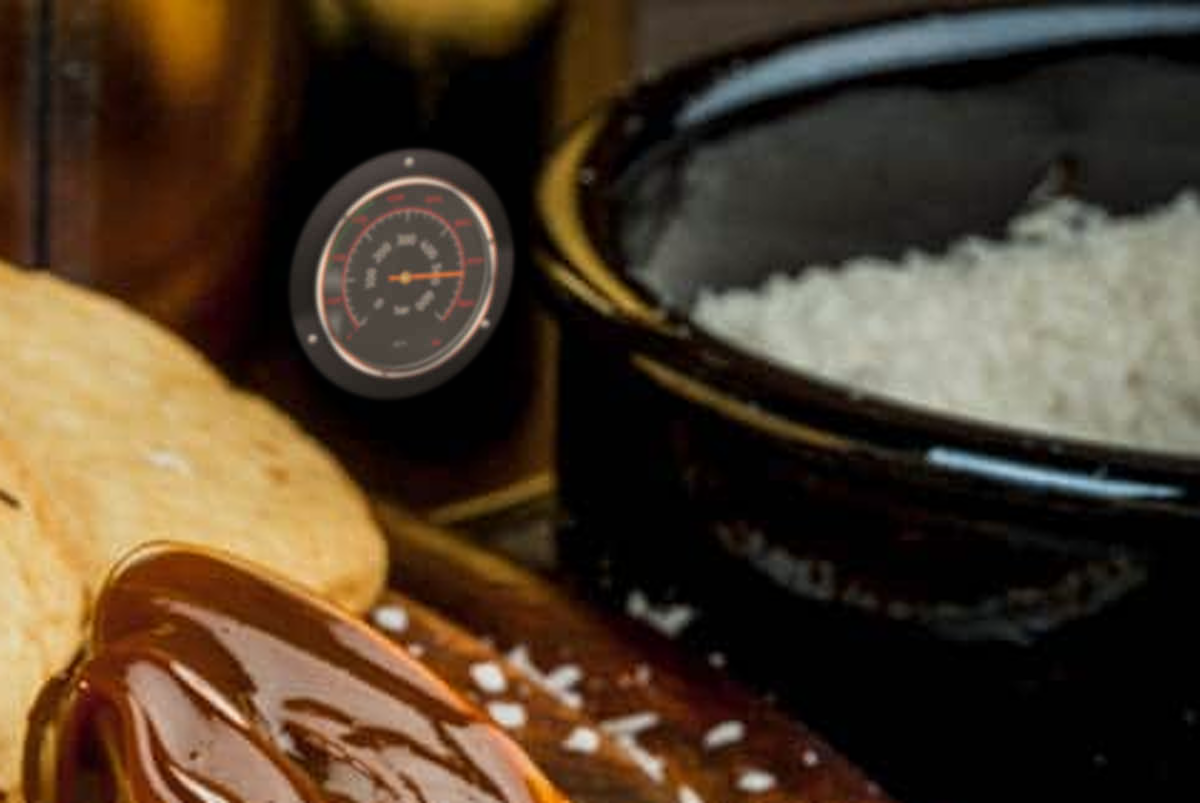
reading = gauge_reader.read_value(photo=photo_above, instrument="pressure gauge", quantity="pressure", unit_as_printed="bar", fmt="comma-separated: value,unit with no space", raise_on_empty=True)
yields 500,bar
